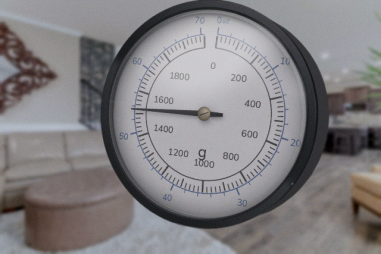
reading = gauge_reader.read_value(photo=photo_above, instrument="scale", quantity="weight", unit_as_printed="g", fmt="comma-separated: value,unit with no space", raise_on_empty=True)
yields 1520,g
